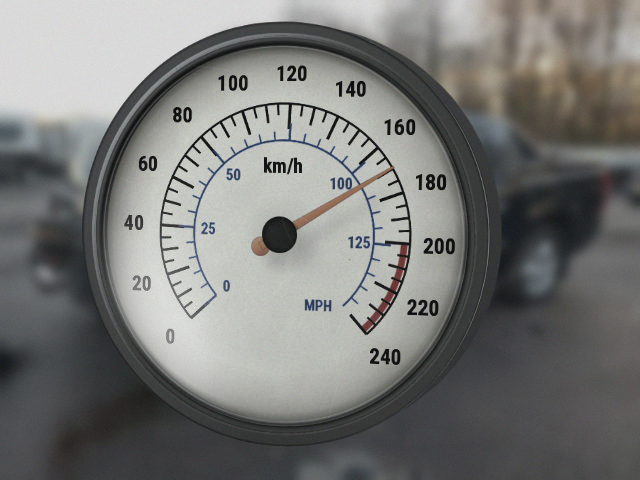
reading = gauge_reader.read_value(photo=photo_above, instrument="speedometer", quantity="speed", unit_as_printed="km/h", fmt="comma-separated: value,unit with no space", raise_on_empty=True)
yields 170,km/h
